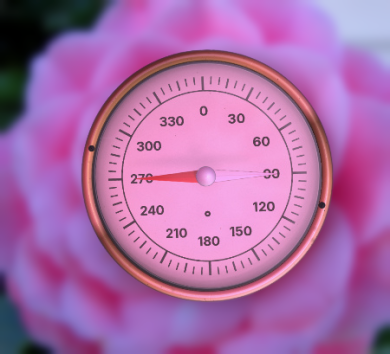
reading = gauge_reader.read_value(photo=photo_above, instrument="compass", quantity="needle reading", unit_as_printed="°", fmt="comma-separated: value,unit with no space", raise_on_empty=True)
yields 270,°
